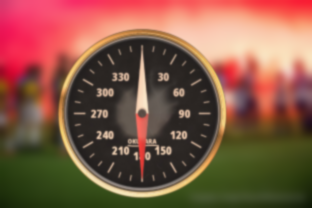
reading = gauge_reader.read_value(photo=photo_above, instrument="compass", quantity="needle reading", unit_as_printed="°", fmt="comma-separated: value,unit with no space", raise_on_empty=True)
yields 180,°
